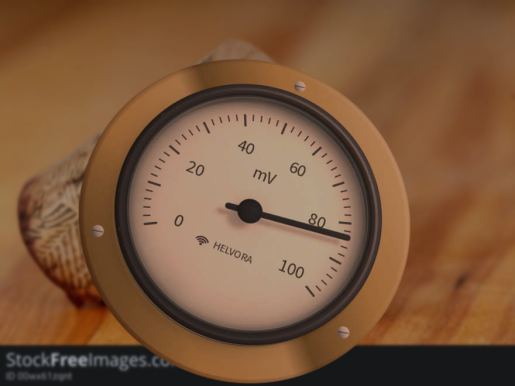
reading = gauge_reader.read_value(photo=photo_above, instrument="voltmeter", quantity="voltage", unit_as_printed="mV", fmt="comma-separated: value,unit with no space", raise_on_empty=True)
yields 84,mV
